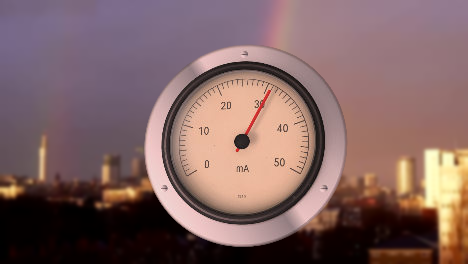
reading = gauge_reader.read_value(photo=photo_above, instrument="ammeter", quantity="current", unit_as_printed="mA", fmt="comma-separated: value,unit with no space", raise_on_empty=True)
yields 31,mA
